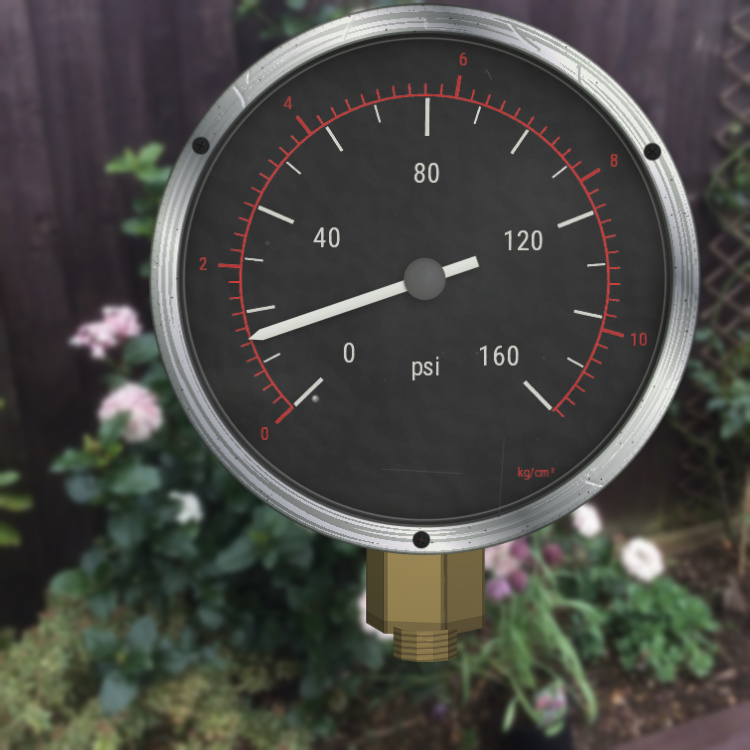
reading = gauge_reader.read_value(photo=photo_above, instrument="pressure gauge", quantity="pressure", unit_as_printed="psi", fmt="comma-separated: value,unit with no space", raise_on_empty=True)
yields 15,psi
